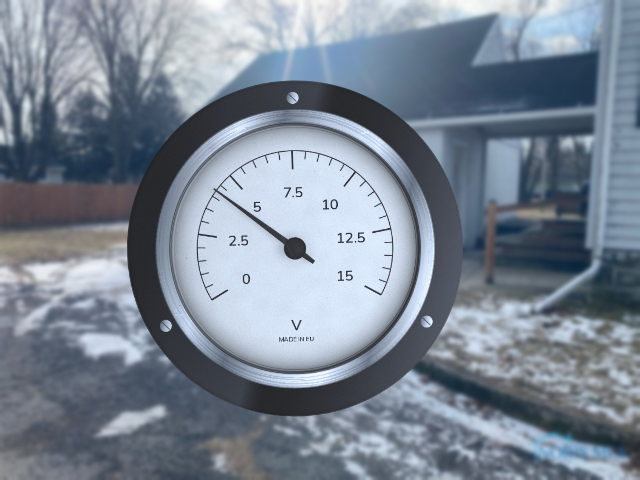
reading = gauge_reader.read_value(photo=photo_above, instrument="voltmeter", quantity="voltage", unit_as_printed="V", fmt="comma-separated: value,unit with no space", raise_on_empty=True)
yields 4.25,V
